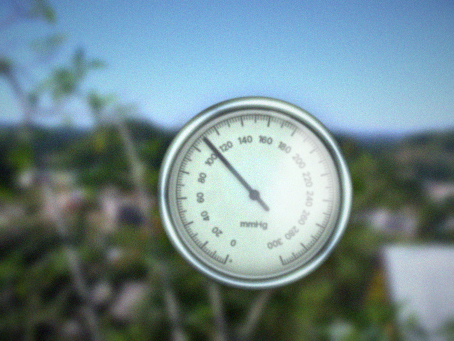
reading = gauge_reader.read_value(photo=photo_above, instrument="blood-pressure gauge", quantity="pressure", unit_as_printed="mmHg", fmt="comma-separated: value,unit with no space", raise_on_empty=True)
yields 110,mmHg
